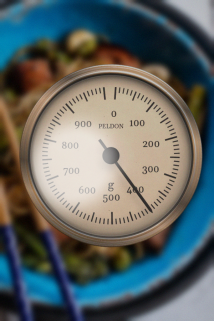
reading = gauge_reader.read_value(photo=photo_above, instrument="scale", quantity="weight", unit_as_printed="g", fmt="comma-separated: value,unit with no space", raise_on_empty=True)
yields 400,g
